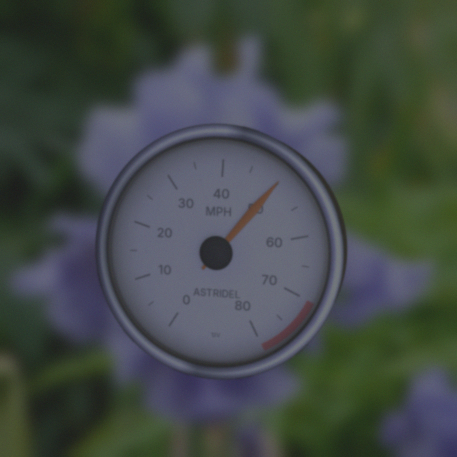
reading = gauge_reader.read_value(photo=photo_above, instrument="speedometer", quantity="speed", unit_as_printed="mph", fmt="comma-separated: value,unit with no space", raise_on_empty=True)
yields 50,mph
